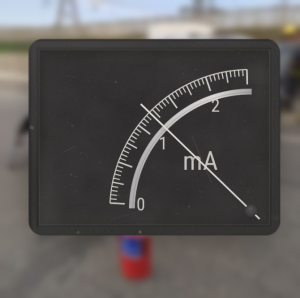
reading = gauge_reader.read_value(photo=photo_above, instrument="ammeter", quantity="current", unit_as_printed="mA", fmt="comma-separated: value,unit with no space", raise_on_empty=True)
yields 1.2,mA
